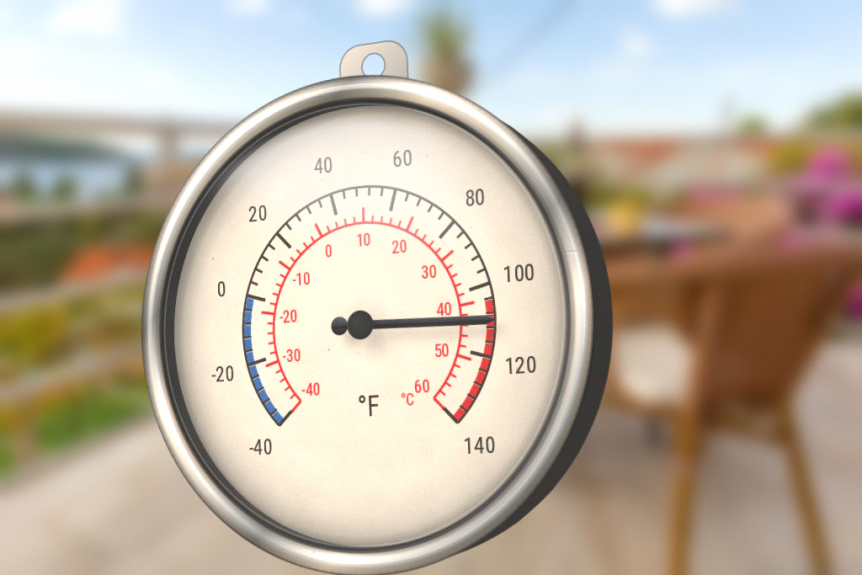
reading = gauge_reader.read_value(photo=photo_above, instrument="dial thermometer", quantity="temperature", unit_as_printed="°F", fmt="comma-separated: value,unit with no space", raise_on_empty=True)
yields 110,°F
